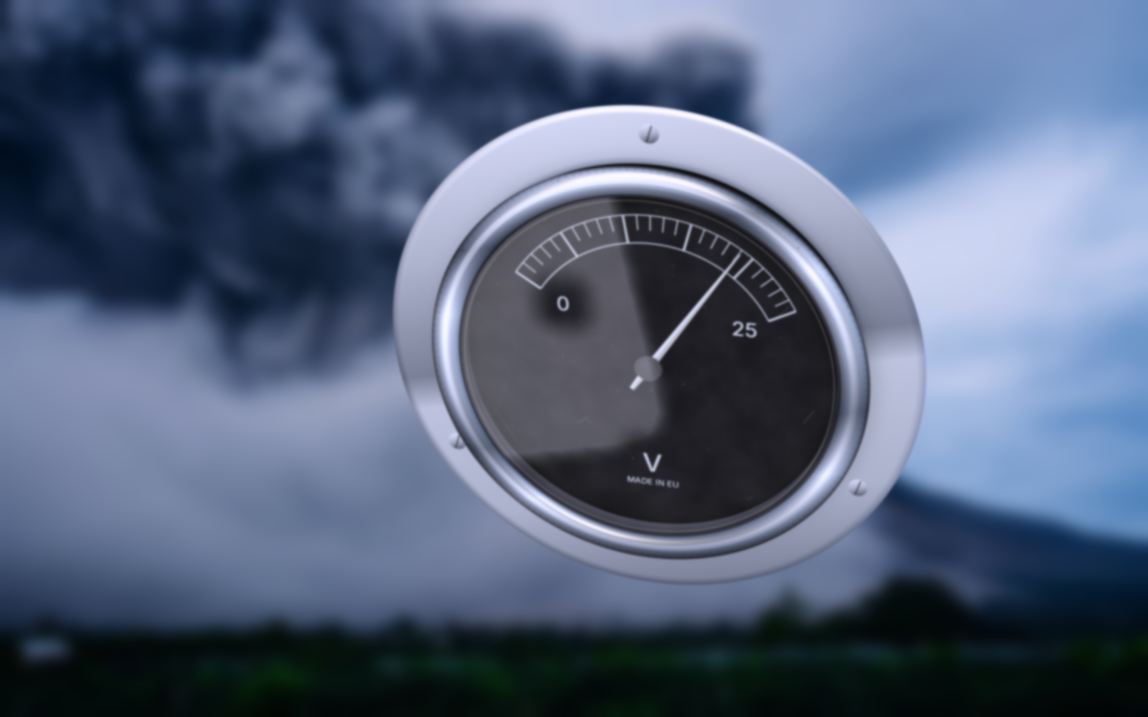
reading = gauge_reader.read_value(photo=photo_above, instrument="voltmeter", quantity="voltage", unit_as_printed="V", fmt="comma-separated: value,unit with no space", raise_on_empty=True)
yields 19,V
